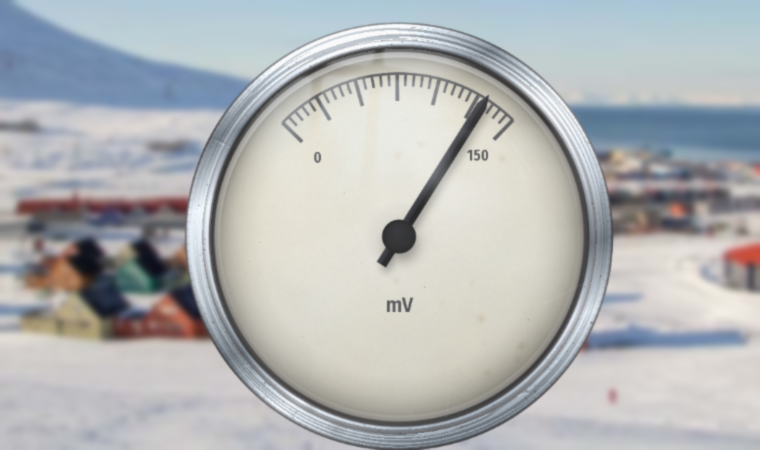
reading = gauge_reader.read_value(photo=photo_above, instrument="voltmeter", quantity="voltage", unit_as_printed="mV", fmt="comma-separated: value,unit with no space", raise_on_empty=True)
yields 130,mV
